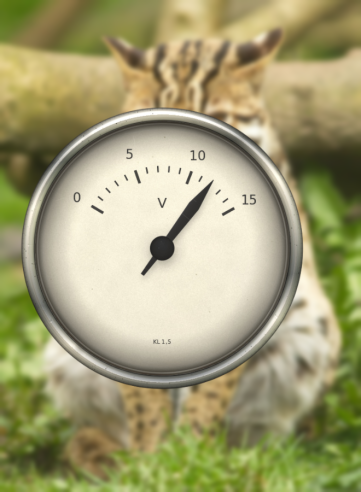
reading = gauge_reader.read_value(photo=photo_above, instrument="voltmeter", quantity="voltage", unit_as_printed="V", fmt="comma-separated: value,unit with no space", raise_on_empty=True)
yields 12,V
